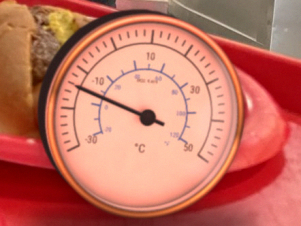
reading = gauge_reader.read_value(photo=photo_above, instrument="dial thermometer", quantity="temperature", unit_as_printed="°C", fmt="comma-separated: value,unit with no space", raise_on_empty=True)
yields -14,°C
